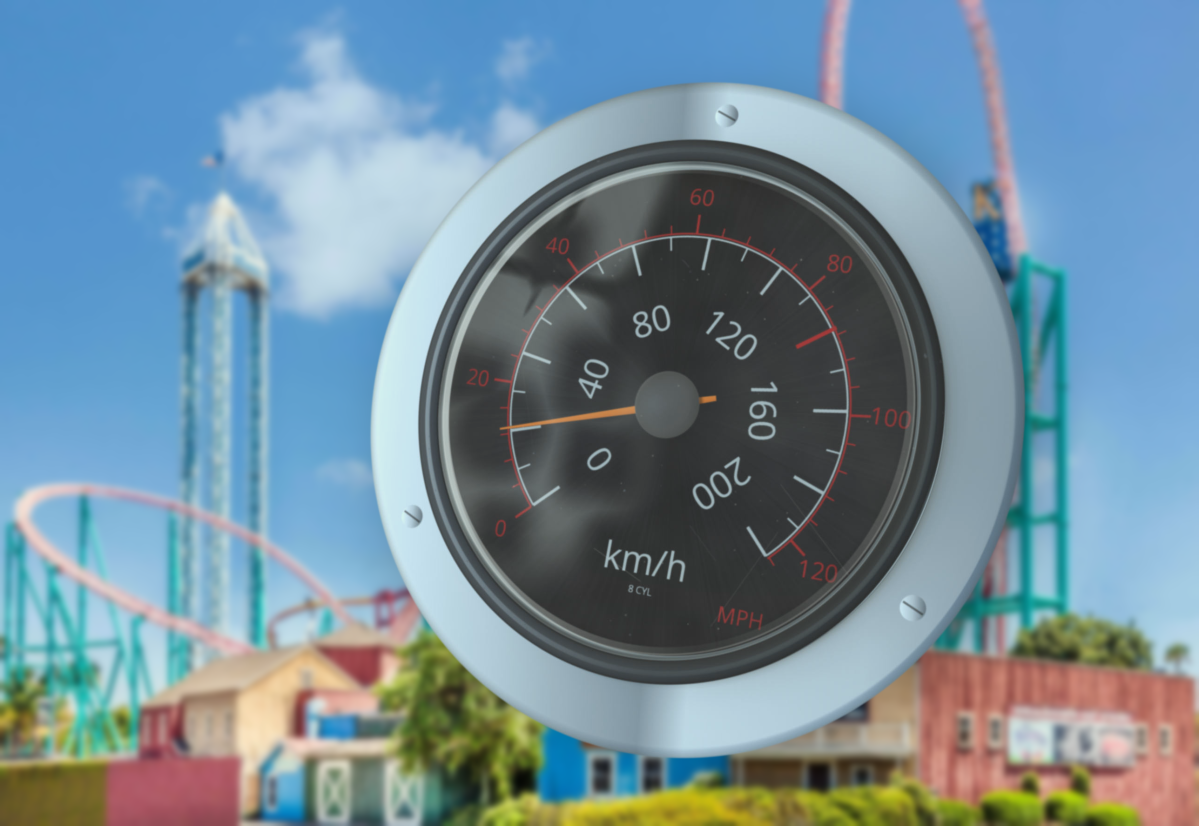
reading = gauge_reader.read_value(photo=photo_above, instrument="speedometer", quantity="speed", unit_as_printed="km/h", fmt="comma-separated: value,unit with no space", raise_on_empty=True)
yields 20,km/h
